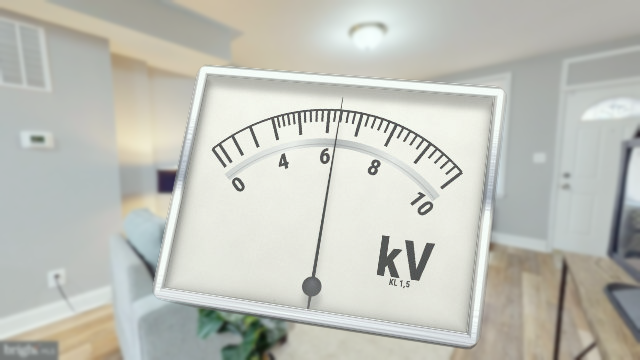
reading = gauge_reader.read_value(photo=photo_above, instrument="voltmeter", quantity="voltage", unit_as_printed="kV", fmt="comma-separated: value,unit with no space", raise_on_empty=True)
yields 6.4,kV
